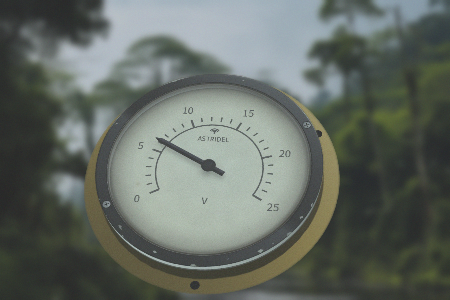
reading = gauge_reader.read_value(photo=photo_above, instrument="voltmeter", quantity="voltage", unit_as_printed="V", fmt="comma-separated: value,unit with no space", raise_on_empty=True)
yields 6,V
